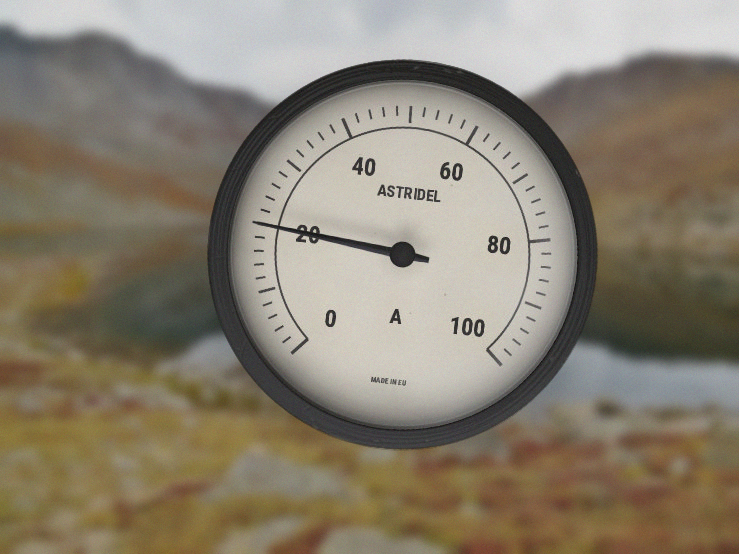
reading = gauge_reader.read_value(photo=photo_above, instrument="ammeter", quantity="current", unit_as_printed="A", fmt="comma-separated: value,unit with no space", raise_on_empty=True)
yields 20,A
